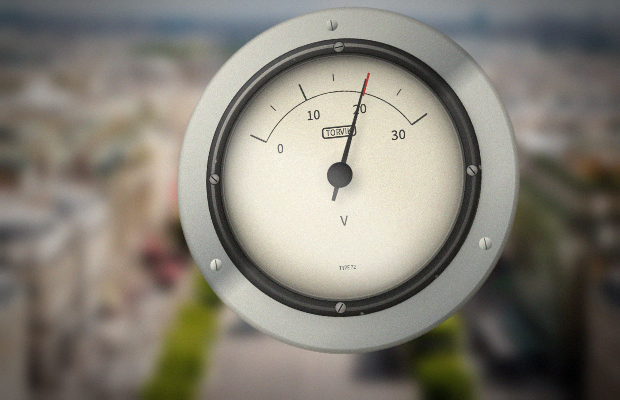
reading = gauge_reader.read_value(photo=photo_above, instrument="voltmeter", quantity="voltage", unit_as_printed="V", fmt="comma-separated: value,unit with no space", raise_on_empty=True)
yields 20,V
